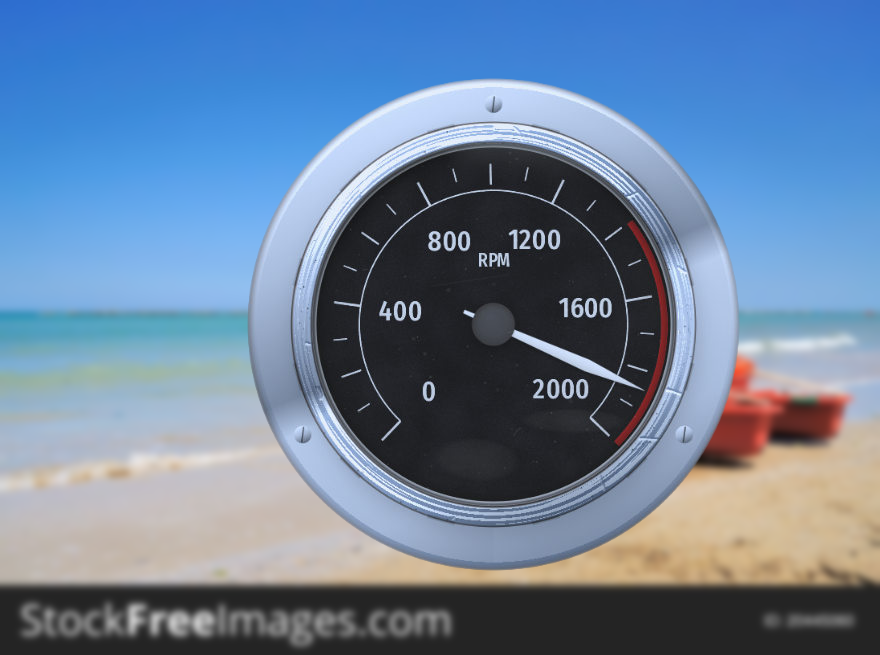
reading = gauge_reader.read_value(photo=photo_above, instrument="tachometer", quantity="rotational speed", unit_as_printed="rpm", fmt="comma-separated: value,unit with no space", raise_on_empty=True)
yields 1850,rpm
